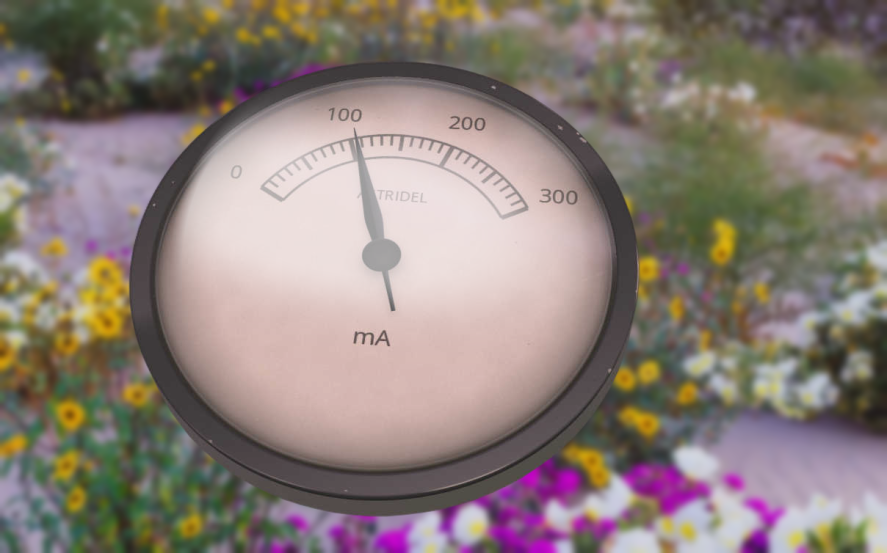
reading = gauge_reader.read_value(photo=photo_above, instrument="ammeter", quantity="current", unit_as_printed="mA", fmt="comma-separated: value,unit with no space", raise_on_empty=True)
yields 105,mA
